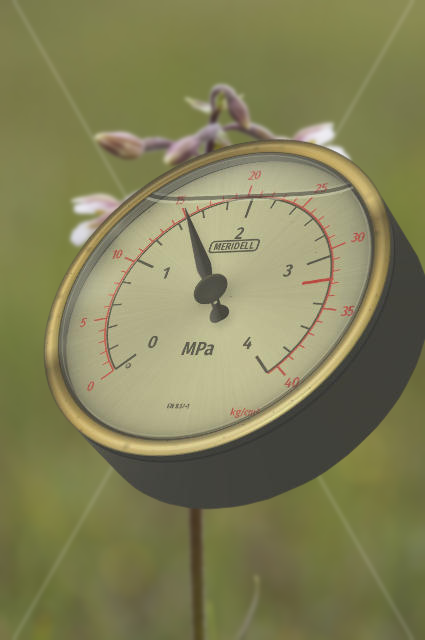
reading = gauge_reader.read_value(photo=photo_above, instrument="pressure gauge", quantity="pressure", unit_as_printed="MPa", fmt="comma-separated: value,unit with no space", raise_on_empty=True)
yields 1.5,MPa
